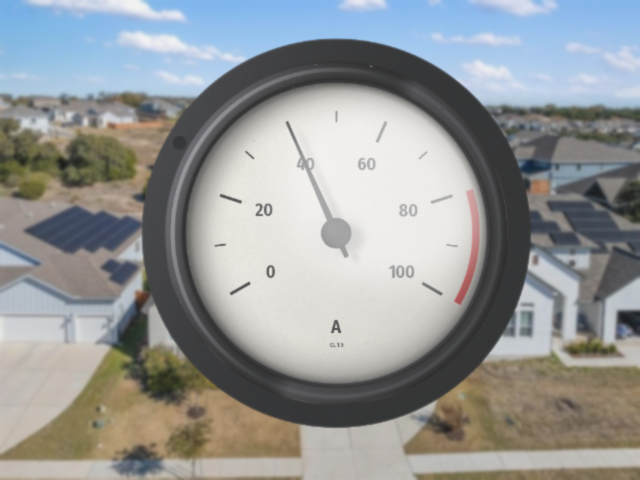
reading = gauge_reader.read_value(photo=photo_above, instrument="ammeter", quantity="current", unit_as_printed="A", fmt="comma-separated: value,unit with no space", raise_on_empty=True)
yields 40,A
